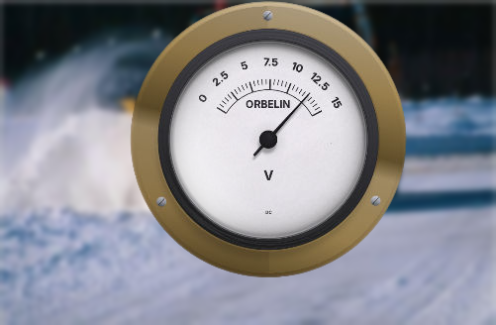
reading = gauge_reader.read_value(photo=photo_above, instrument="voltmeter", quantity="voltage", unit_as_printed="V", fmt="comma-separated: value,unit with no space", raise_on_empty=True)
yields 12.5,V
